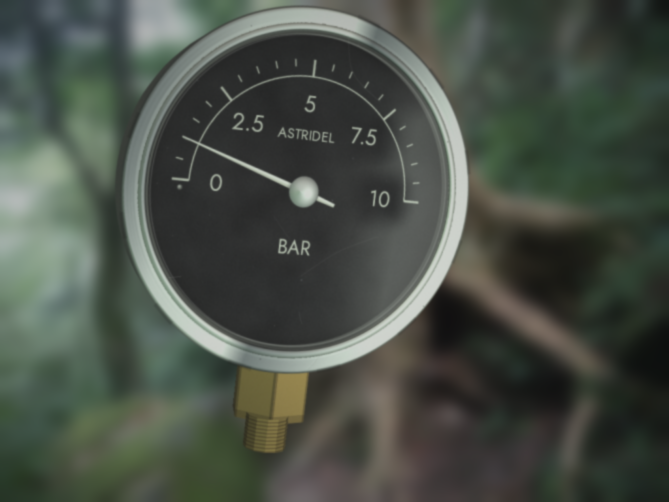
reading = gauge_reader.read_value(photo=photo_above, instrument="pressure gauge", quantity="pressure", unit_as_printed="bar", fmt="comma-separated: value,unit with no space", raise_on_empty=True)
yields 1,bar
